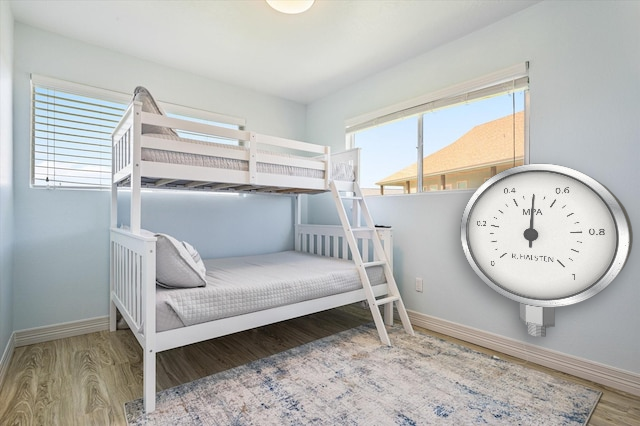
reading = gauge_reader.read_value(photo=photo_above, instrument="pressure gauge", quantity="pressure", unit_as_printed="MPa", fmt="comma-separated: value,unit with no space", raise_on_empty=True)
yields 0.5,MPa
